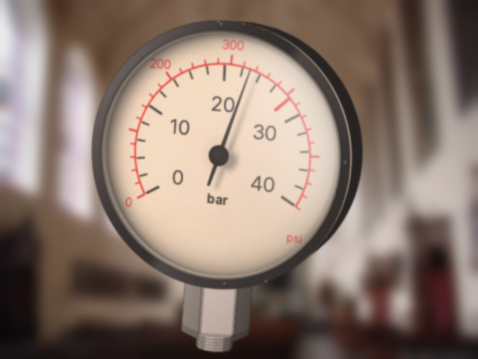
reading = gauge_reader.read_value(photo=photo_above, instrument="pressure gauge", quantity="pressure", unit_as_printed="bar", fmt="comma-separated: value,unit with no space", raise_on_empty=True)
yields 23,bar
